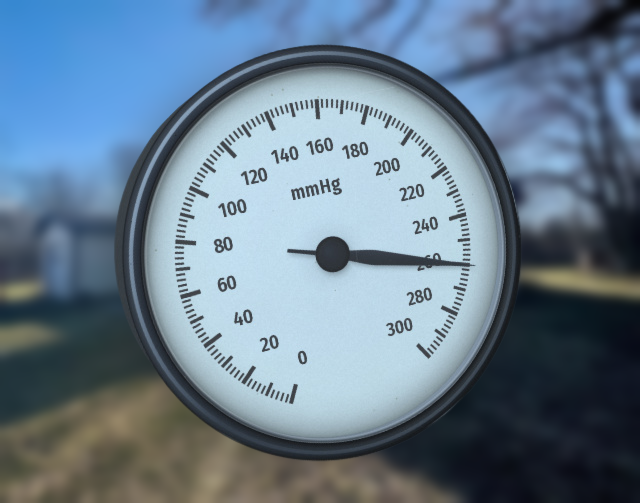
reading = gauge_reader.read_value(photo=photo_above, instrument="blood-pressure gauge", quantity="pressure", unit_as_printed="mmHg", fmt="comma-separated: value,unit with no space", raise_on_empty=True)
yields 260,mmHg
